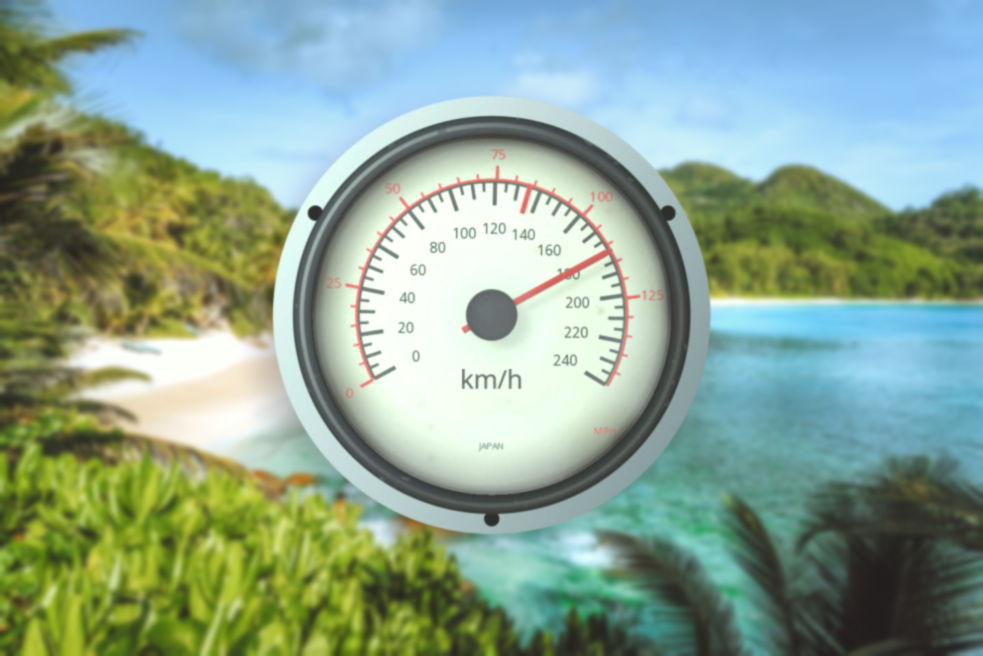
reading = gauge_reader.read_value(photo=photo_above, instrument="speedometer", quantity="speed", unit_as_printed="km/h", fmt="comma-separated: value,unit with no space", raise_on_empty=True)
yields 180,km/h
